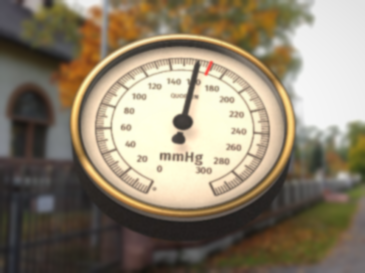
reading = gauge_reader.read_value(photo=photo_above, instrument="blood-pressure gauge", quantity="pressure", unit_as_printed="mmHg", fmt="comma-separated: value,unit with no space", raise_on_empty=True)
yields 160,mmHg
